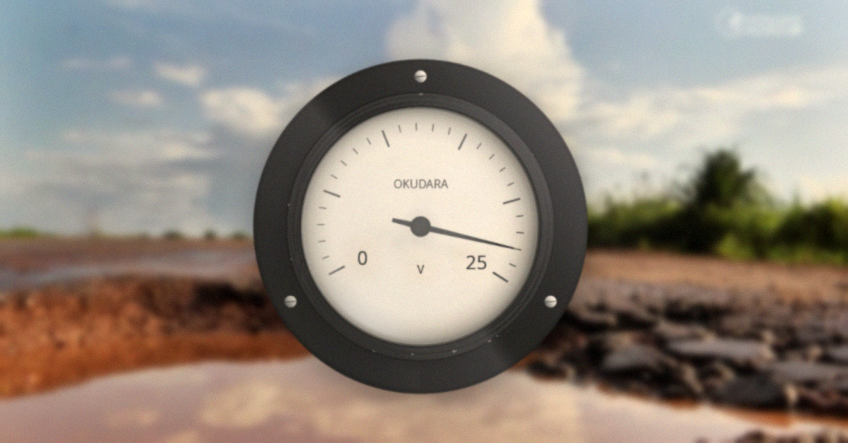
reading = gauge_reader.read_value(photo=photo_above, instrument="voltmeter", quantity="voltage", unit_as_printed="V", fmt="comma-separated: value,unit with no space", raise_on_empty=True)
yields 23,V
